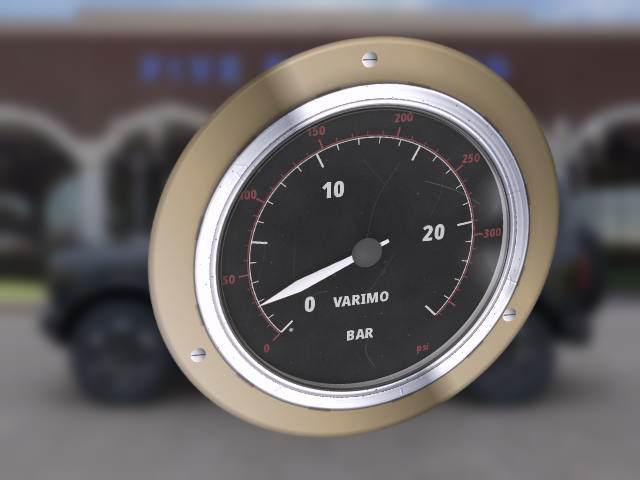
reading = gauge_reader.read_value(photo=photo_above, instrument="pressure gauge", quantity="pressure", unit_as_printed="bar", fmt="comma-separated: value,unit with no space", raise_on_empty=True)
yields 2,bar
